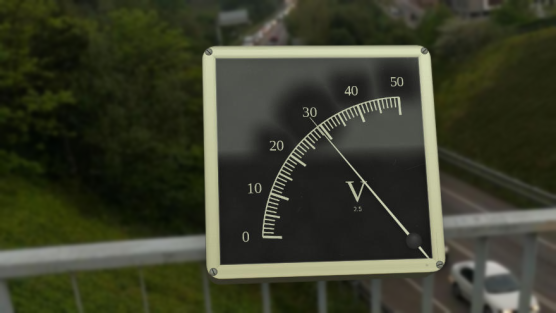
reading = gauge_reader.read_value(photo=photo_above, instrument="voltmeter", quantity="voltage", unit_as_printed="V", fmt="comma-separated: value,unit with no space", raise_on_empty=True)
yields 29,V
